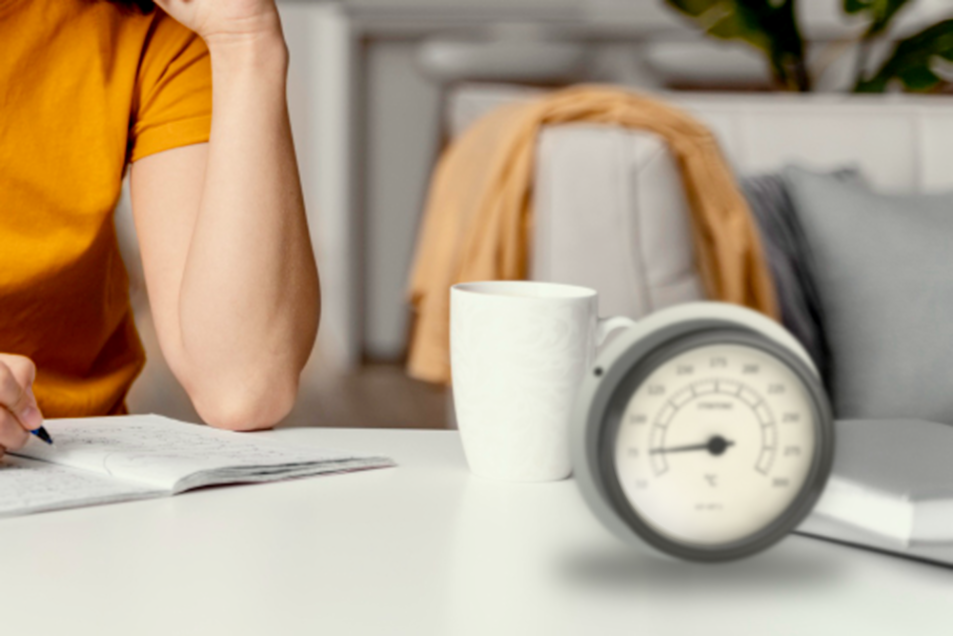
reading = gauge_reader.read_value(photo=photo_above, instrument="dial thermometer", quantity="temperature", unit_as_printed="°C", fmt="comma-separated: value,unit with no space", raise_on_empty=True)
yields 75,°C
